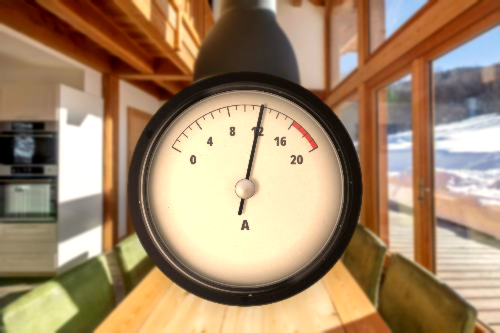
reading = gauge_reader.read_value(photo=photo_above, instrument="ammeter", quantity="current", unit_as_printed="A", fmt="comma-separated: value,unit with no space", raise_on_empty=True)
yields 12,A
